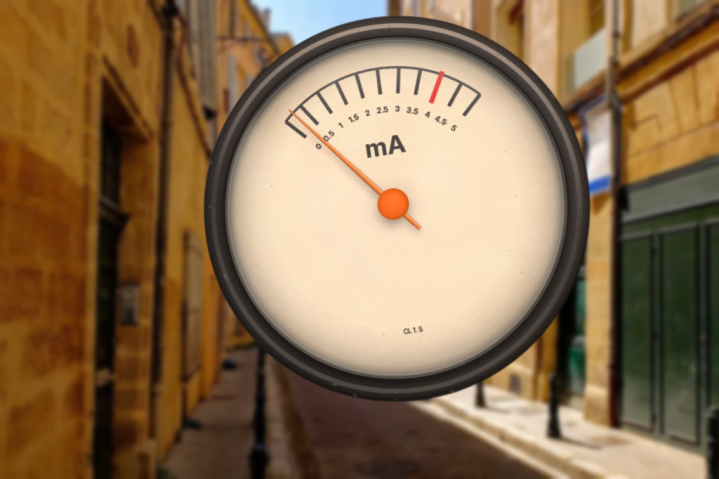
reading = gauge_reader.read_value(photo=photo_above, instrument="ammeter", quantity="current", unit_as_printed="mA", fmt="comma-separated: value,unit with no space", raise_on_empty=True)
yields 0.25,mA
